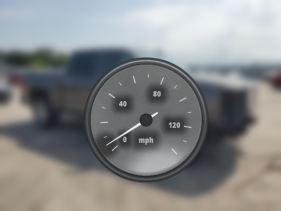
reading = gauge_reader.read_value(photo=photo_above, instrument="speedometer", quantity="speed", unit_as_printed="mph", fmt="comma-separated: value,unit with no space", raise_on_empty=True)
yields 5,mph
